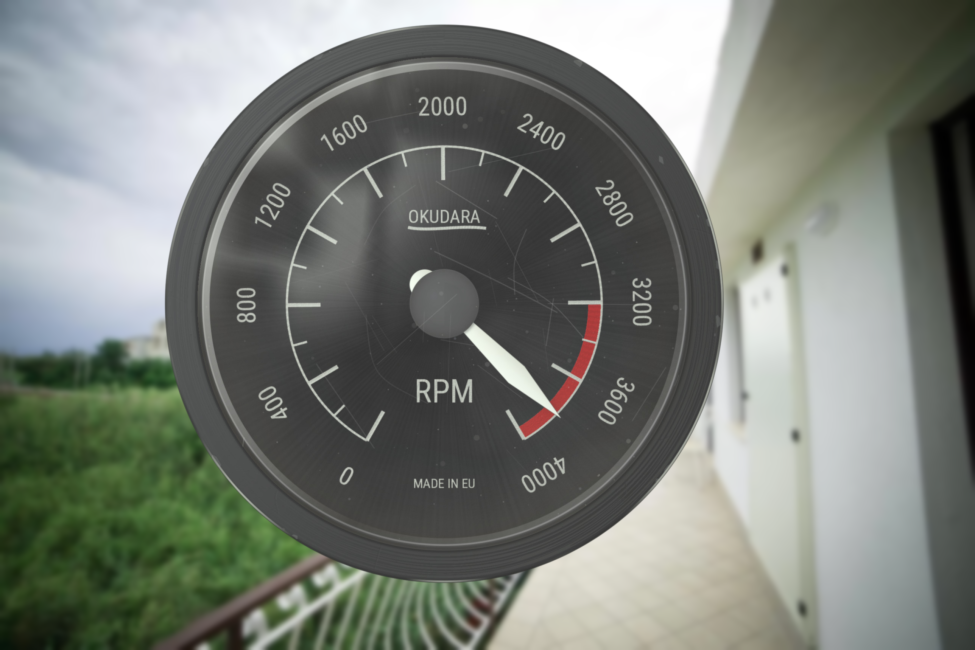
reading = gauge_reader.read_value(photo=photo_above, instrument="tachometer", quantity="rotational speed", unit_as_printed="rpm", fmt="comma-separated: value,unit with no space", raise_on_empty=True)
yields 3800,rpm
